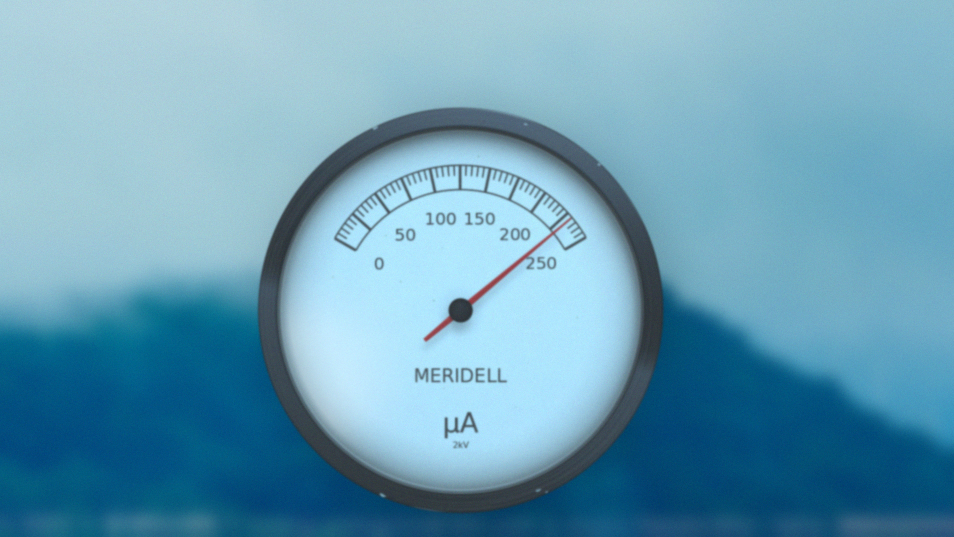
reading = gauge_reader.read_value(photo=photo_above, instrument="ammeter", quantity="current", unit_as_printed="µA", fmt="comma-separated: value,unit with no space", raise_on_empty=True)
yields 230,µA
